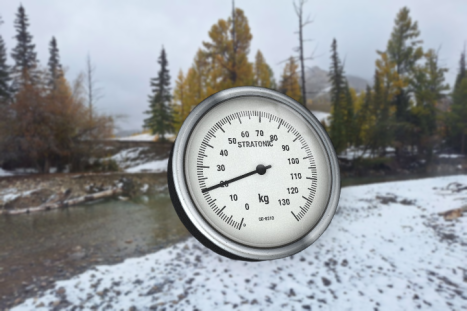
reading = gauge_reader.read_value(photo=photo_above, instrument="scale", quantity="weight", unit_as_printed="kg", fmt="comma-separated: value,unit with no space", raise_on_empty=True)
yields 20,kg
